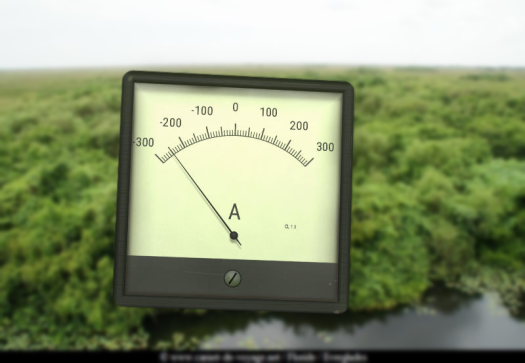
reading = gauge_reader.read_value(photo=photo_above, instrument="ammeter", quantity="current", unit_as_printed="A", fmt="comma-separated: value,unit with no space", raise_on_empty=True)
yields -250,A
